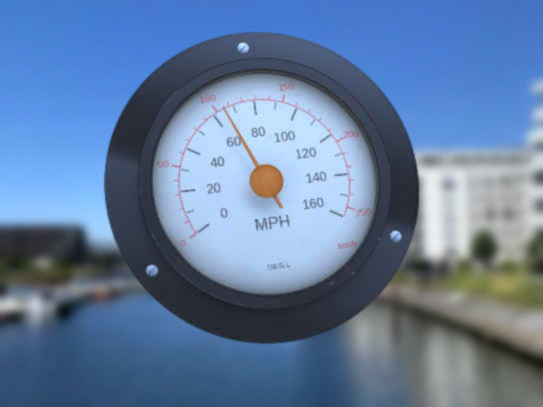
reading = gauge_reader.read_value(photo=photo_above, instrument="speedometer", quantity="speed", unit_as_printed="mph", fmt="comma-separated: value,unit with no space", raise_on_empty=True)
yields 65,mph
